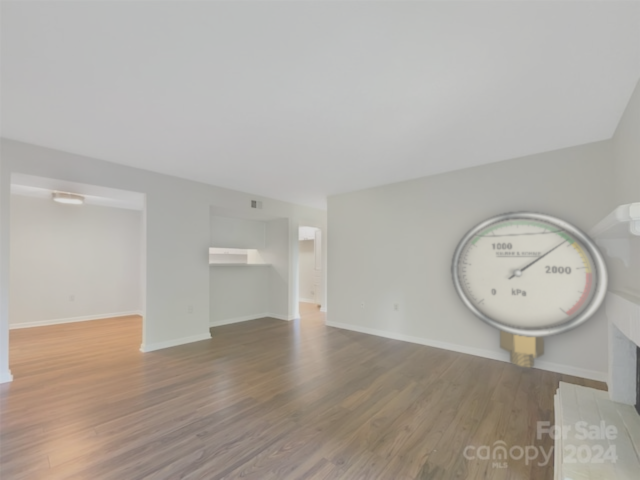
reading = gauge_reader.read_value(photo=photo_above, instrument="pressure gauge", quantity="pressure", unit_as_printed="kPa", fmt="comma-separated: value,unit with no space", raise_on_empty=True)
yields 1700,kPa
